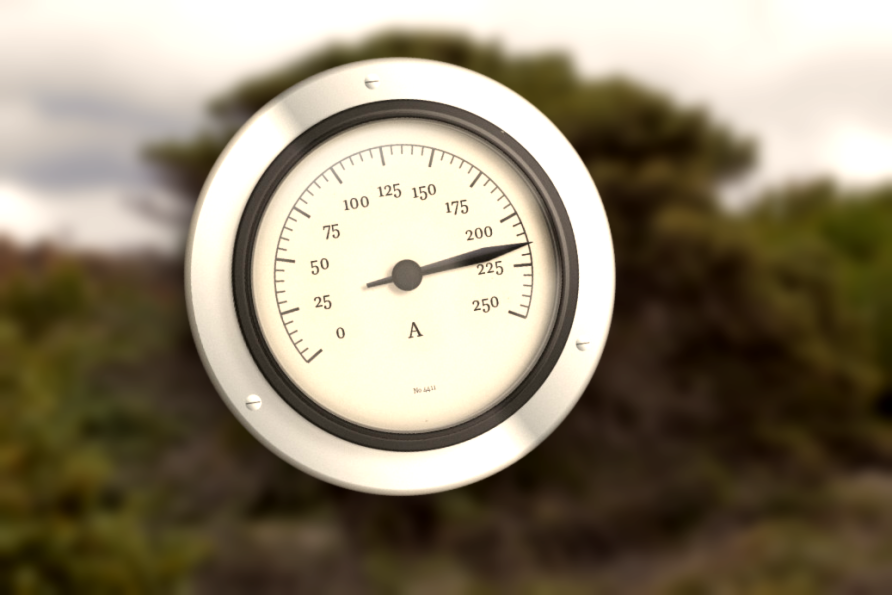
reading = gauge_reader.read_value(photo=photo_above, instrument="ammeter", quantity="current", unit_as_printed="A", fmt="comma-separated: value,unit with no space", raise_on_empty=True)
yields 215,A
